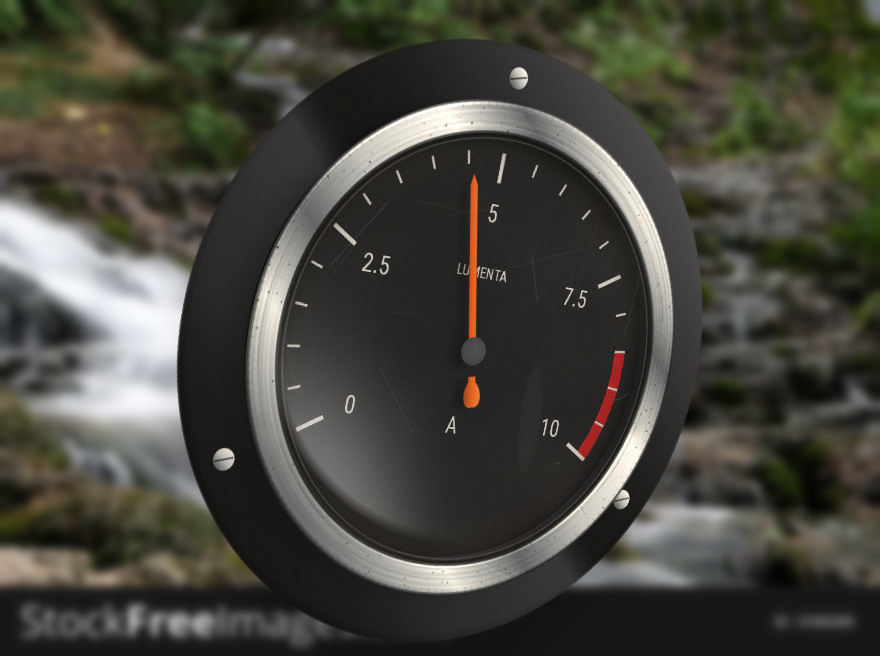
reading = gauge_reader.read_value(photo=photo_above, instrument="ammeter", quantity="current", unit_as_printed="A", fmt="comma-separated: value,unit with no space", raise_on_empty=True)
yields 4.5,A
